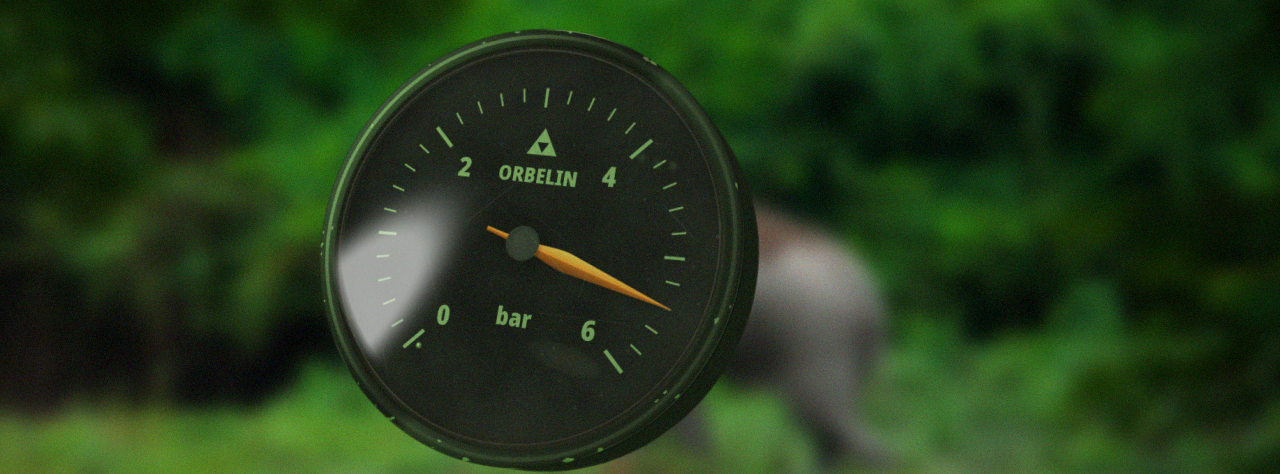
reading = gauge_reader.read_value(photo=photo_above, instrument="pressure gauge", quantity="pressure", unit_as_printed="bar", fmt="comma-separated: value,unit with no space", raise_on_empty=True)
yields 5.4,bar
